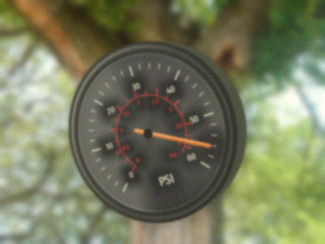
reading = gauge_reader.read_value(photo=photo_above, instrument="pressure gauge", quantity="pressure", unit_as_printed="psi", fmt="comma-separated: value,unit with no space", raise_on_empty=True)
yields 56,psi
